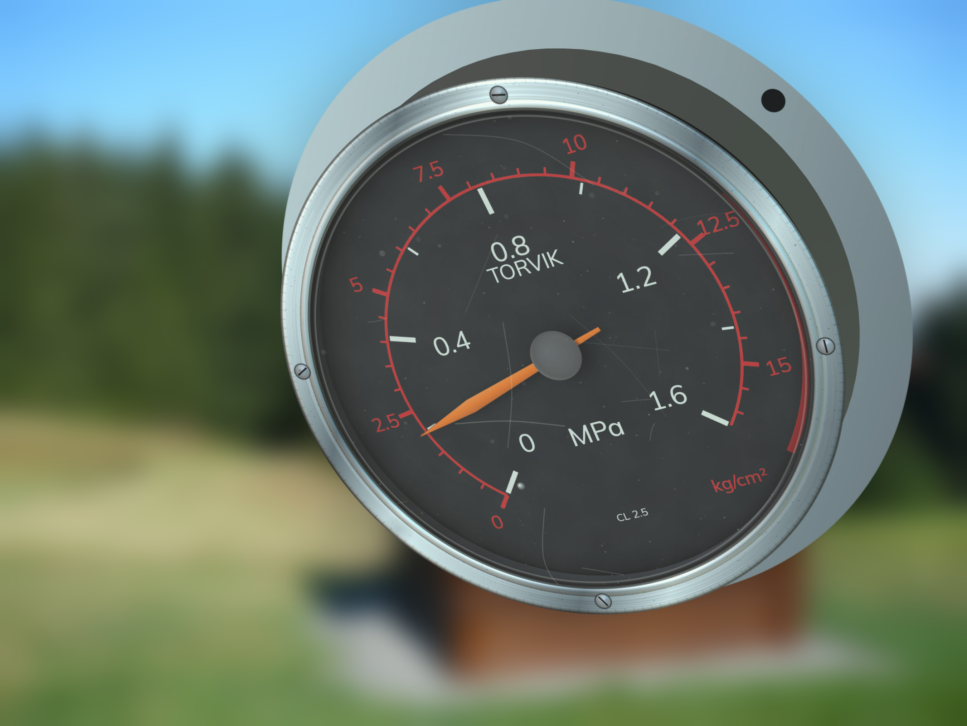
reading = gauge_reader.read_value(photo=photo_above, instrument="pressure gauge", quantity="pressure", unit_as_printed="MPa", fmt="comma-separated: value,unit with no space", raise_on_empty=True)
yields 0.2,MPa
